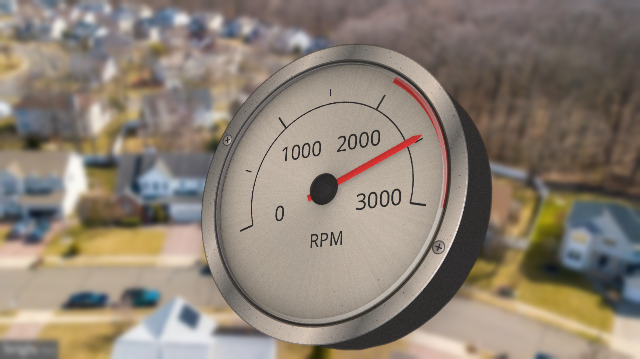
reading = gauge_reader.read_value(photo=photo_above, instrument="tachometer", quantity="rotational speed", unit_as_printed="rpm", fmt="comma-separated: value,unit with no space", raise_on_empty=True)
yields 2500,rpm
